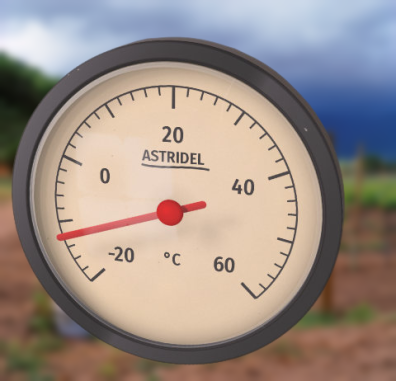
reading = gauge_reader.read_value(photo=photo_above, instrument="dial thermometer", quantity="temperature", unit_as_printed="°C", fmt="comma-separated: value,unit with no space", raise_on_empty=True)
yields -12,°C
